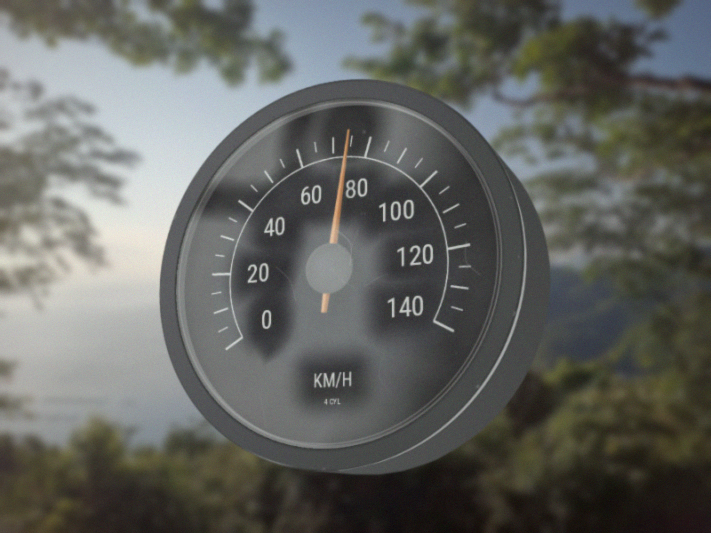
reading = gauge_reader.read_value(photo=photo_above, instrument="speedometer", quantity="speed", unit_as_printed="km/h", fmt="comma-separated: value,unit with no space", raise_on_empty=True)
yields 75,km/h
